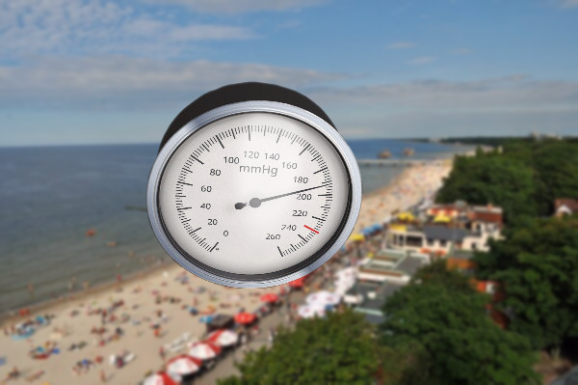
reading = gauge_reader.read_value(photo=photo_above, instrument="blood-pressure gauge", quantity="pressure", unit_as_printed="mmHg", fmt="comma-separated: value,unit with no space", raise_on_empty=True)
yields 190,mmHg
